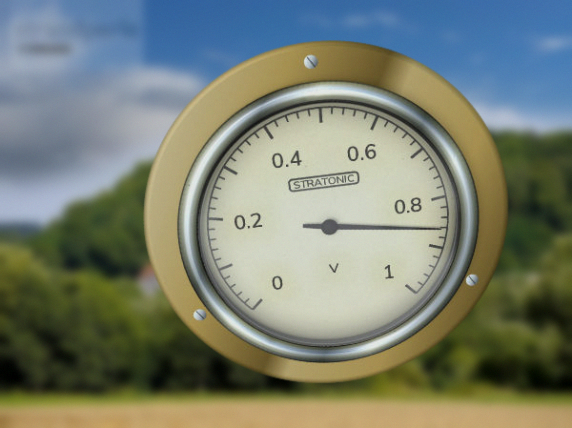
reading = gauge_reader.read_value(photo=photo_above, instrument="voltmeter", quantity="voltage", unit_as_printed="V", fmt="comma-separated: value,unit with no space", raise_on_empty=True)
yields 0.86,V
